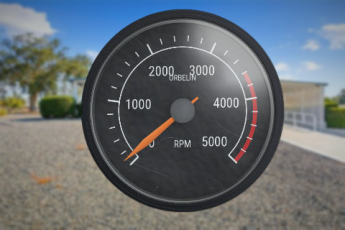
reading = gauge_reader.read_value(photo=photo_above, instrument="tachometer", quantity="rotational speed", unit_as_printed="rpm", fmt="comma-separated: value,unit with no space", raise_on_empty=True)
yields 100,rpm
